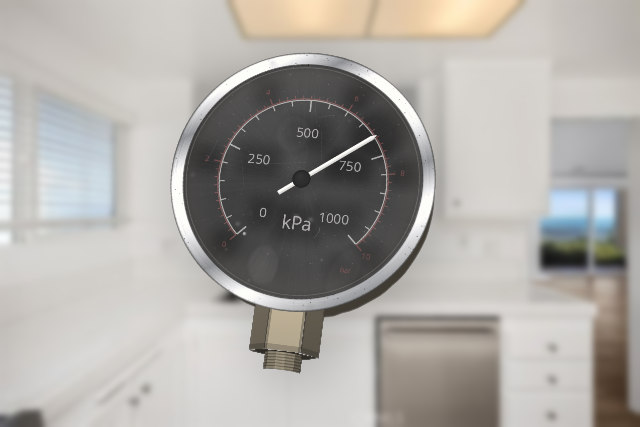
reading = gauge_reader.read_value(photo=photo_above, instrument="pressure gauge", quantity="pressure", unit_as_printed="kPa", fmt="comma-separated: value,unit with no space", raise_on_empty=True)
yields 700,kPa
